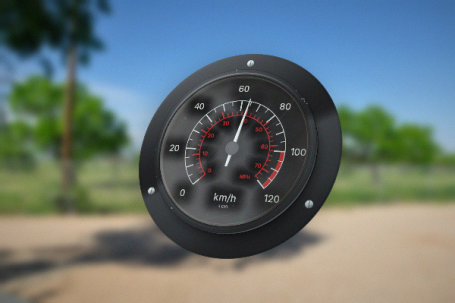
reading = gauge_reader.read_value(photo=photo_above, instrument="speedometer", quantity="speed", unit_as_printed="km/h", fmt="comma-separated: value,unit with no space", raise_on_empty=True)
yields 65,km/h
